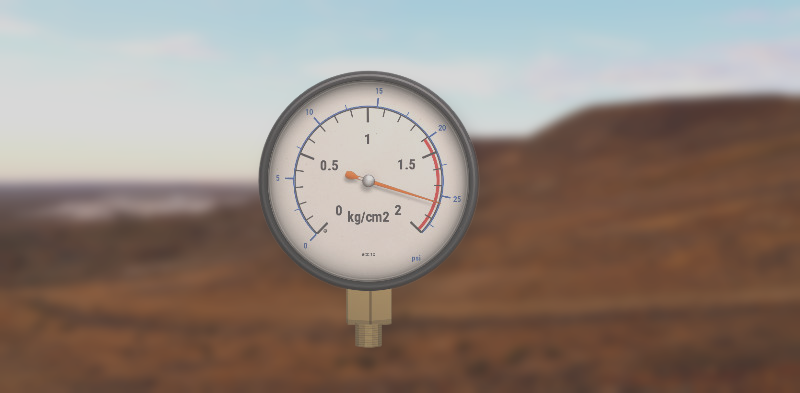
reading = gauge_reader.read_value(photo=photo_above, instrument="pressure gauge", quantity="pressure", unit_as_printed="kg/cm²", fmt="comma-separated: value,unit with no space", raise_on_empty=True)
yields 1.8,kg/cm²
